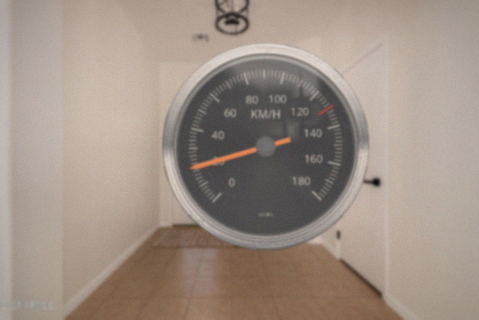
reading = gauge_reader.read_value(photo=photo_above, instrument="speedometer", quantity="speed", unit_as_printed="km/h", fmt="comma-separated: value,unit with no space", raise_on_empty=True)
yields 20,km/h
